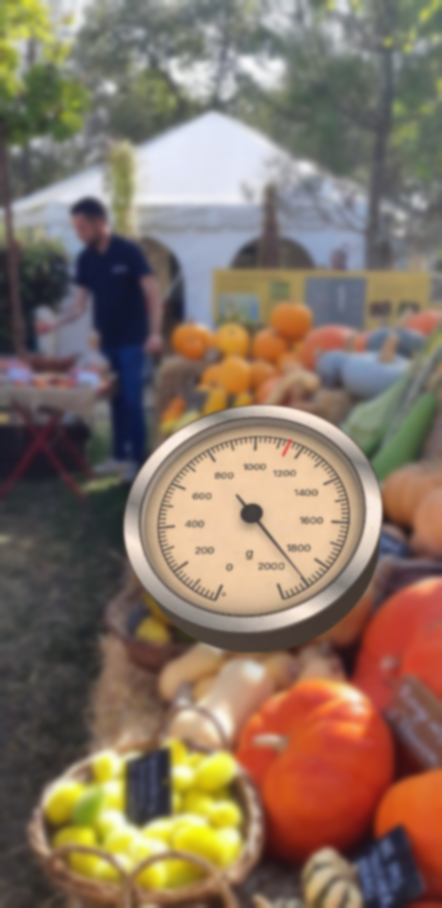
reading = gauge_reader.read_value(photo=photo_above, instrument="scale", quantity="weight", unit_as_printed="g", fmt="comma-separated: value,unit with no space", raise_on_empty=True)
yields 1900,g
